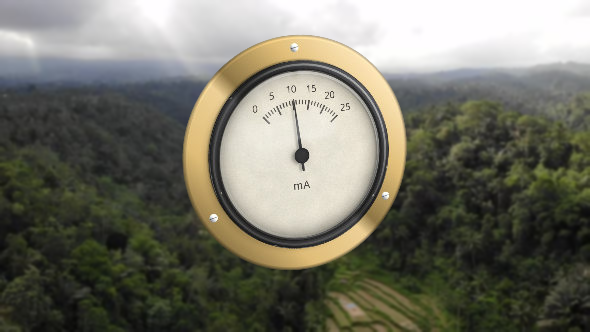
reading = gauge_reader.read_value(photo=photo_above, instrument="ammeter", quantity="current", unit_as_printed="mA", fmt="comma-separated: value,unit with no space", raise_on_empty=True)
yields 10,mA
